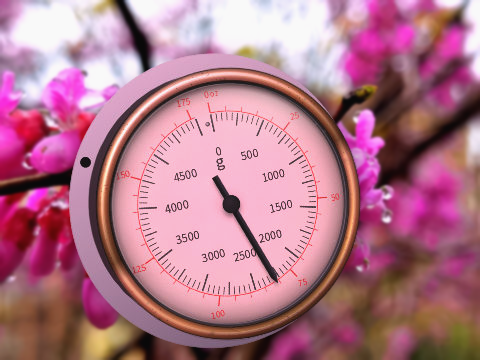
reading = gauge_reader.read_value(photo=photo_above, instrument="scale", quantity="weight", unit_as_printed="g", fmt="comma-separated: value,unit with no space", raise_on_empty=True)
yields 2300,g
